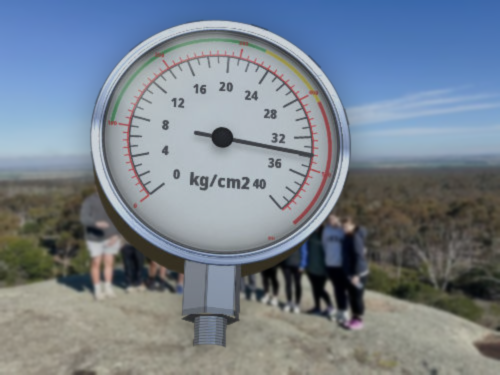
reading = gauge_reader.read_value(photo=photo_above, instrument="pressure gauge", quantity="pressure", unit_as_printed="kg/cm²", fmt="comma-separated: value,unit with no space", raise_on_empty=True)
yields 34,kg/cm²
